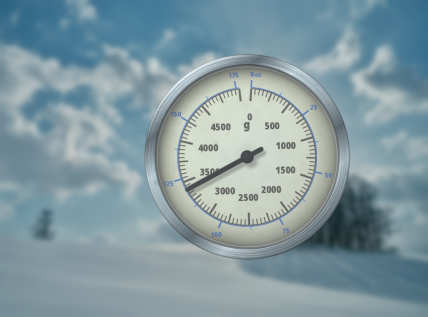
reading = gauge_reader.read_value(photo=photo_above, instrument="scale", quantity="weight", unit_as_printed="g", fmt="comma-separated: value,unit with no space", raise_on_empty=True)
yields 3400,g
